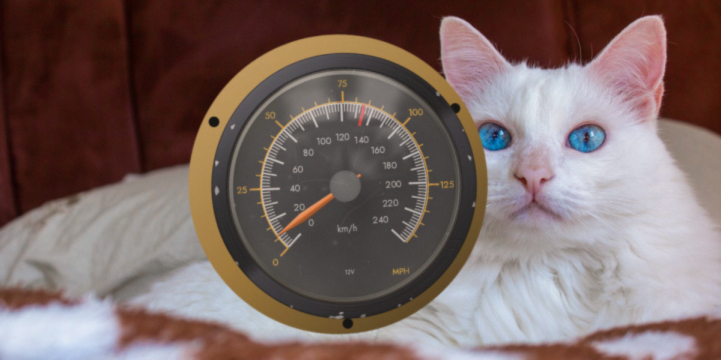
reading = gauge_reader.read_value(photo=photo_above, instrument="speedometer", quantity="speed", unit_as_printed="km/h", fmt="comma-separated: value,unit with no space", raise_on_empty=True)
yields 10,km/h
